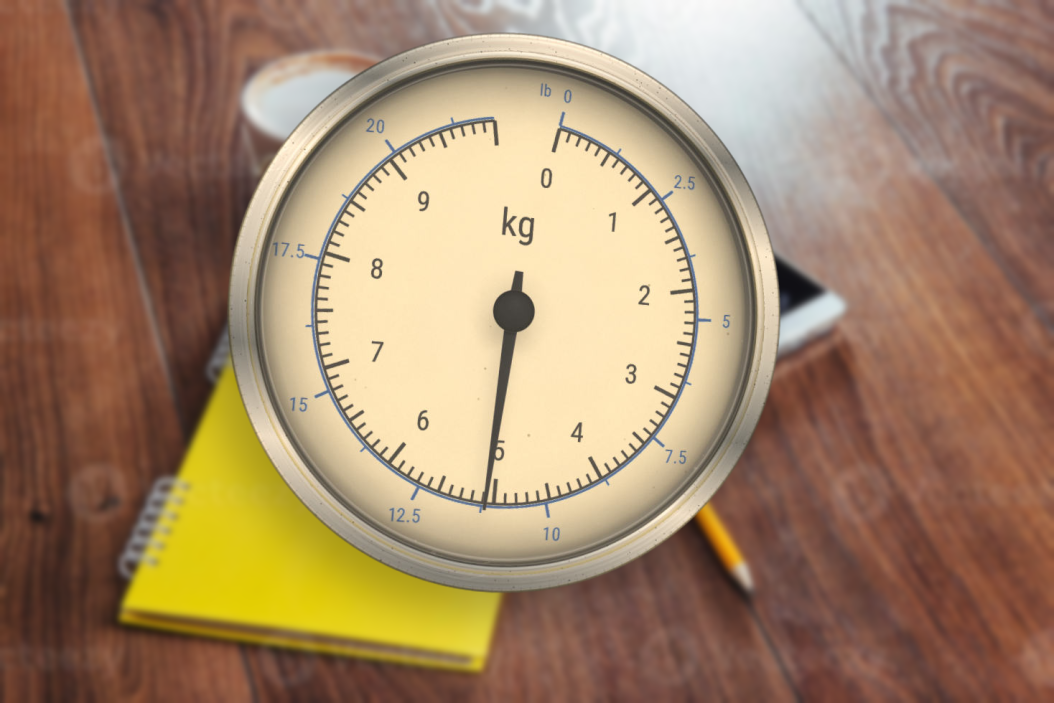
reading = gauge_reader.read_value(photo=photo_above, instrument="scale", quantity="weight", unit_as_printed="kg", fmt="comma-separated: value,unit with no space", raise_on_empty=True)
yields 5.1,kg
